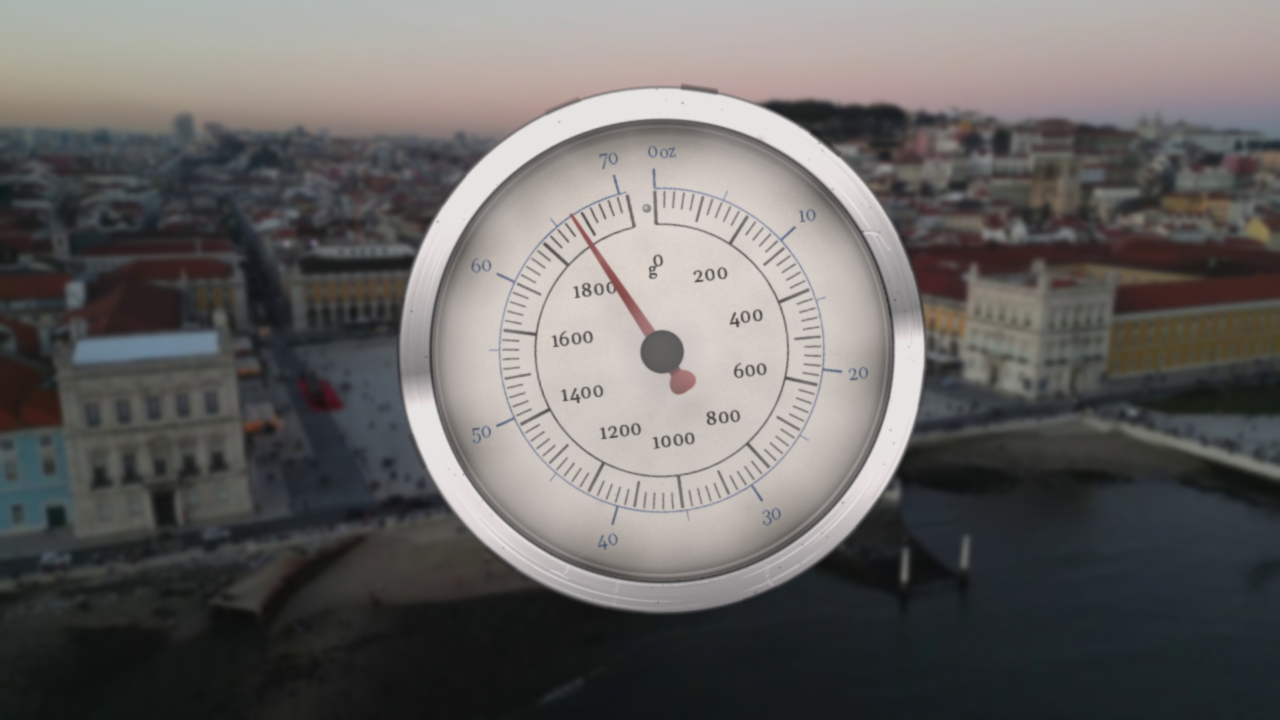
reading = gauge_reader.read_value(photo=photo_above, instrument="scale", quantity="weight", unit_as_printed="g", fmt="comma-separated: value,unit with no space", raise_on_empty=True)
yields 1880,g
